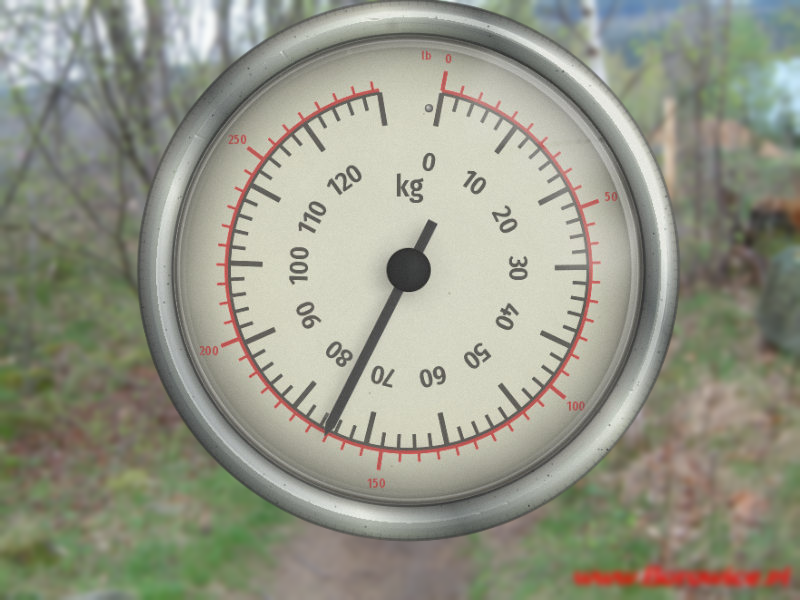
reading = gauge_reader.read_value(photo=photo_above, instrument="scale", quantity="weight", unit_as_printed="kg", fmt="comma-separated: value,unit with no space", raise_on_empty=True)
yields 75,kg
